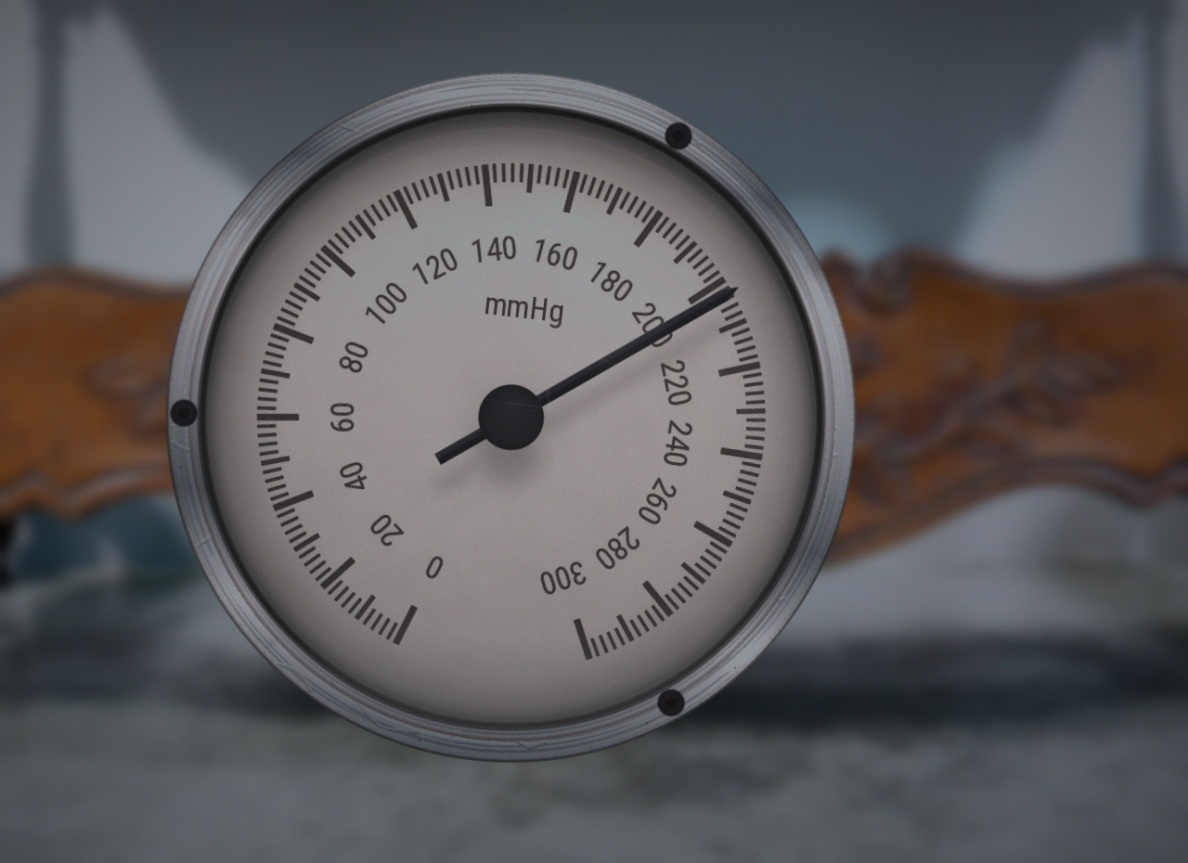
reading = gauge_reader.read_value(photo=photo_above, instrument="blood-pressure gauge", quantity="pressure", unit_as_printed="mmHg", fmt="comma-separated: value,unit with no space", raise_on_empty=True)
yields 203,mmHg
